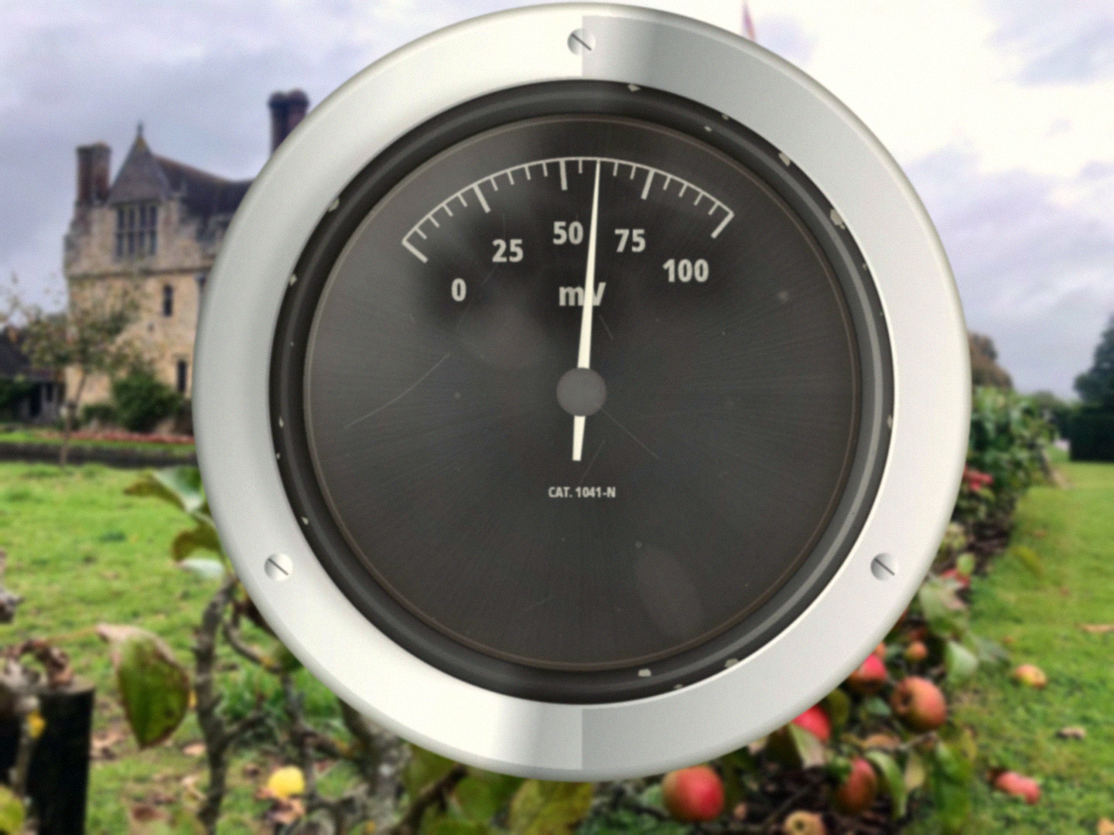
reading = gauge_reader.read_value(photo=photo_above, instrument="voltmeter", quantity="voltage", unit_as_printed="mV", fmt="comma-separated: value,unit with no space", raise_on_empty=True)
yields 60,mV
